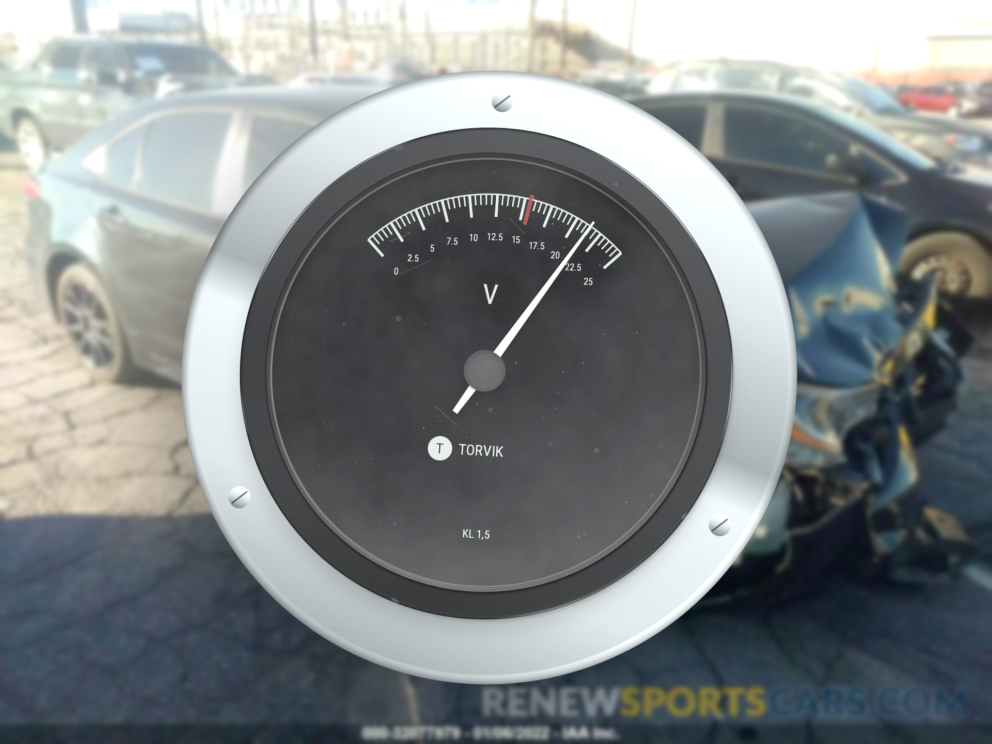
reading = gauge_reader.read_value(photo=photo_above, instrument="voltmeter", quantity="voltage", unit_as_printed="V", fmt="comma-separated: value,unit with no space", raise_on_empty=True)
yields 21.5,V
